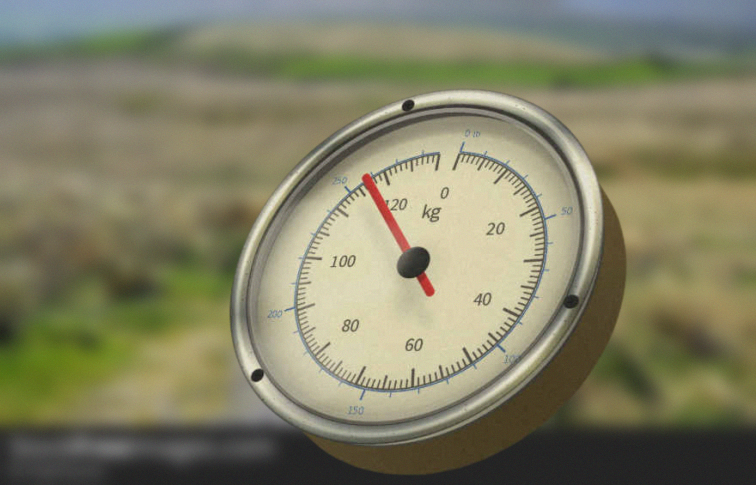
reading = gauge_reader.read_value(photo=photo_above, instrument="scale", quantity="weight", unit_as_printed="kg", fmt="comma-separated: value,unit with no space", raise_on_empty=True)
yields 117,kg
